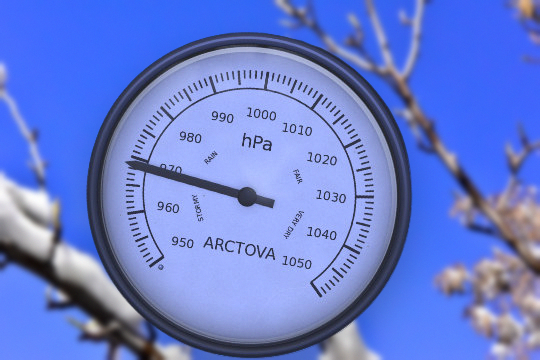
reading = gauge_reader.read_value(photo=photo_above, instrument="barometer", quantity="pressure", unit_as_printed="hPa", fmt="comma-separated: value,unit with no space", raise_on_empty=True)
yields 969,hPa
